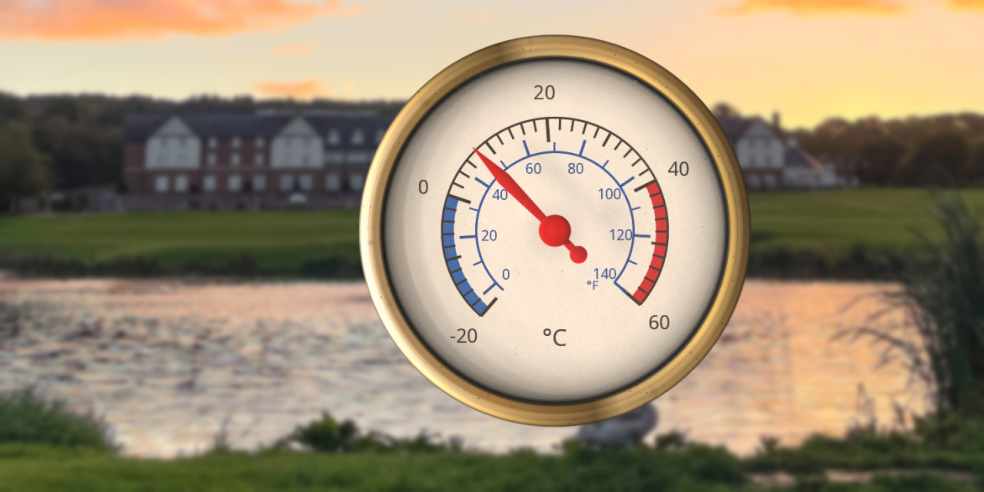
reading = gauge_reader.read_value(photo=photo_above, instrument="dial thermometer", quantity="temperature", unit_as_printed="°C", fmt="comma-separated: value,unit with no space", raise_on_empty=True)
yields 8,°C
